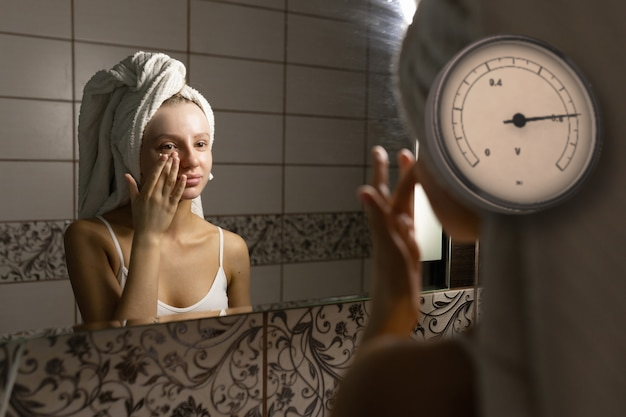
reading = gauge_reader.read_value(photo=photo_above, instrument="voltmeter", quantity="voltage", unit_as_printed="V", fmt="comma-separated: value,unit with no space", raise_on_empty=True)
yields 0.8,V
